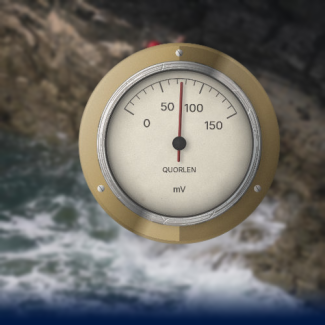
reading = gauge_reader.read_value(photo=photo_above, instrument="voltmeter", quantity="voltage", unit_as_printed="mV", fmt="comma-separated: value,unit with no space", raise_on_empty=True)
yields 75,mV
